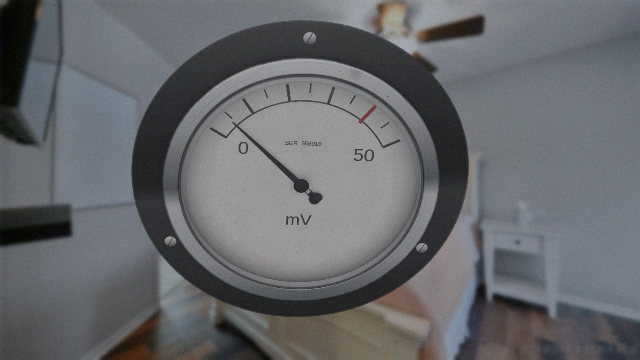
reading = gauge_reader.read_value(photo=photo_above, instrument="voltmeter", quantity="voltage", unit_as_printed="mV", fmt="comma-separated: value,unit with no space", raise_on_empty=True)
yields 5,mV
